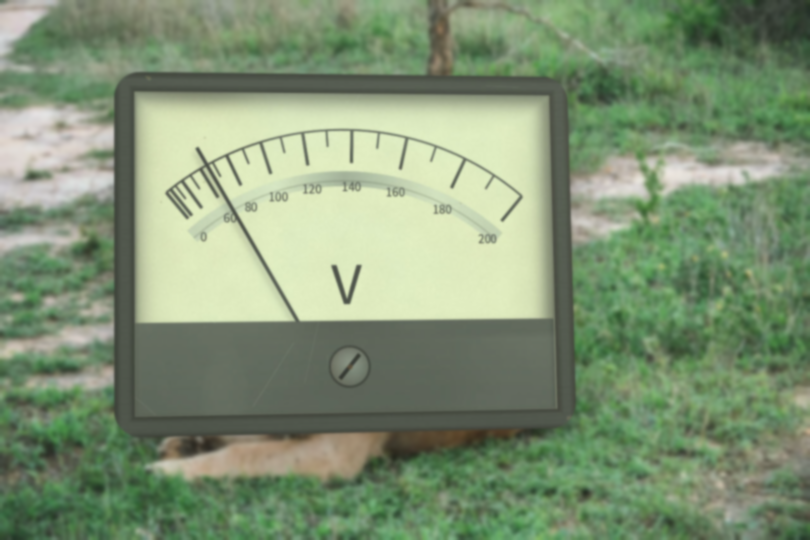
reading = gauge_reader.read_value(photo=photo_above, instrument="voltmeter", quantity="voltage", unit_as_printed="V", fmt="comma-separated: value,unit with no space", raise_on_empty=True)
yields 65,V
